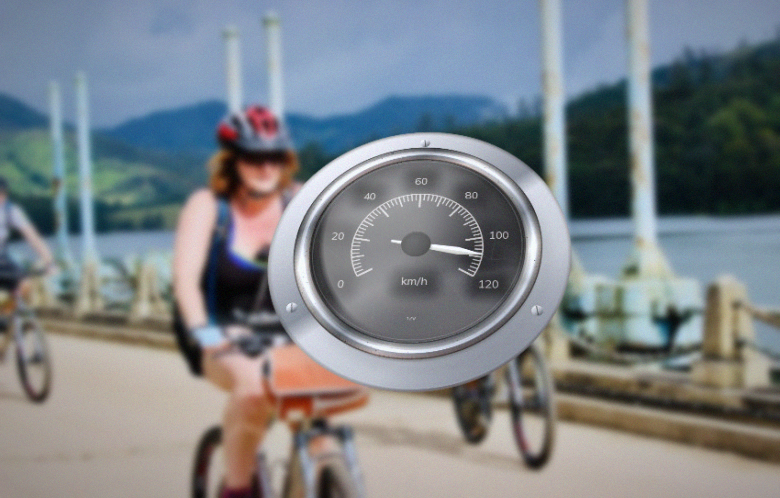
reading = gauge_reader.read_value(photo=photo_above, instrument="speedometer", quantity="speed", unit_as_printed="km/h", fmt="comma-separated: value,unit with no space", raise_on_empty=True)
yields 110,km/h
